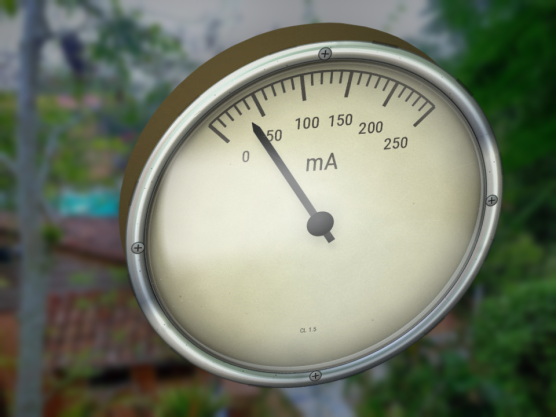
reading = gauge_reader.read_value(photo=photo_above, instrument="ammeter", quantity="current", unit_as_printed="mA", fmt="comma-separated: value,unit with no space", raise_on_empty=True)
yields 35,mA
